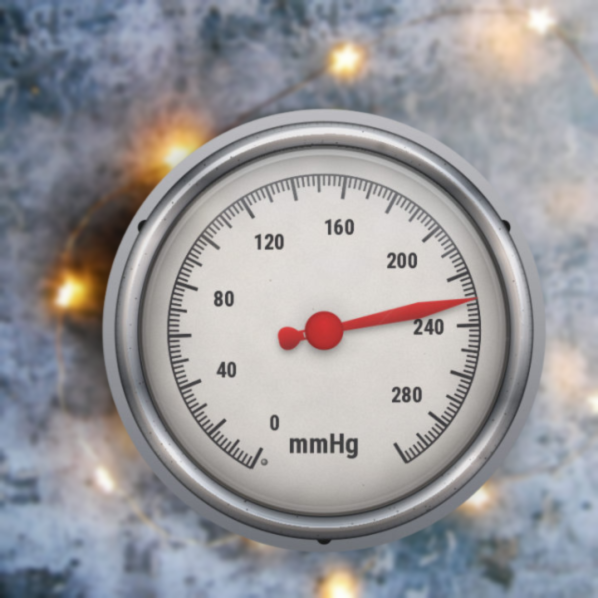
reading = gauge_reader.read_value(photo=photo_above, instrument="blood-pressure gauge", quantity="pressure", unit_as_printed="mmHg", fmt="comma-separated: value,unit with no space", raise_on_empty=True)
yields 230,mmHg
